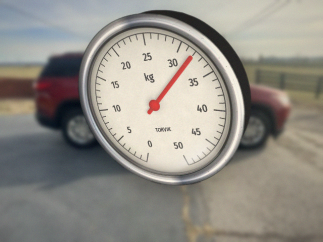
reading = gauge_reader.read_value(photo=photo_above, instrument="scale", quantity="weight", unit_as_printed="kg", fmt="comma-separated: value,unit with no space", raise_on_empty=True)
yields 32,kg
